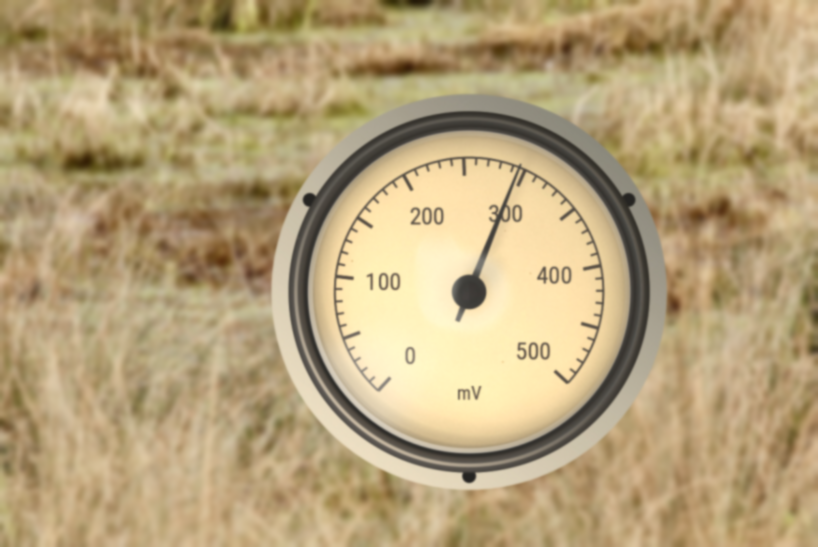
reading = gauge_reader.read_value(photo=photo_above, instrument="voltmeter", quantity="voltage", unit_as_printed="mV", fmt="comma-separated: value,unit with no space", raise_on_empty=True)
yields 295,mV
